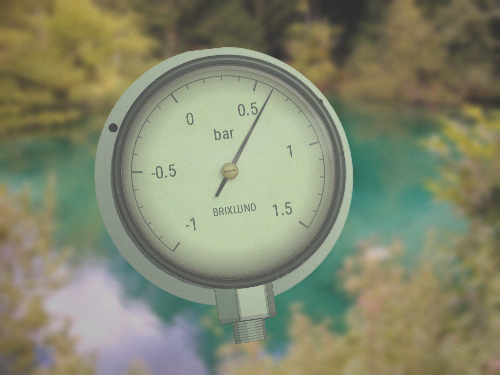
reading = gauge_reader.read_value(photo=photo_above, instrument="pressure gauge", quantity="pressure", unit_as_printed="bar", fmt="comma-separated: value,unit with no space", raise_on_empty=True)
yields 0.6,bar
